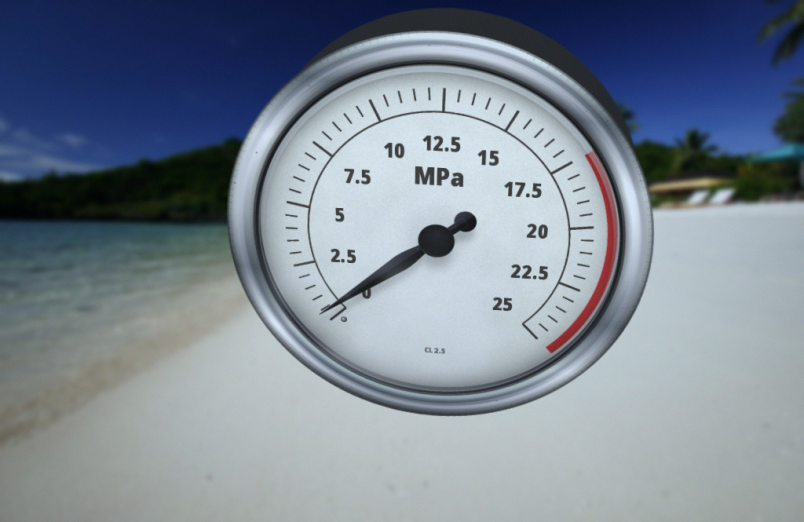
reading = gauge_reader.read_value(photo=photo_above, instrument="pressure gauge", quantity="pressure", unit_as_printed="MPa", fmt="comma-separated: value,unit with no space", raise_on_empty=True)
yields 0.5,MPa
